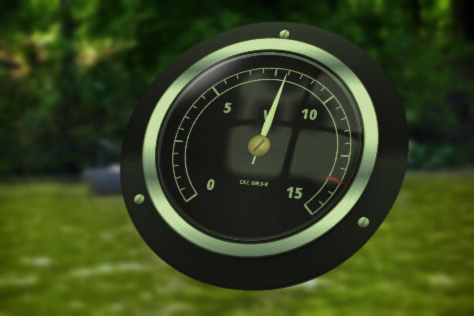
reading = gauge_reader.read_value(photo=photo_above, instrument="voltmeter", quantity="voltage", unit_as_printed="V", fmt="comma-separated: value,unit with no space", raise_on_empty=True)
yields 8,V
